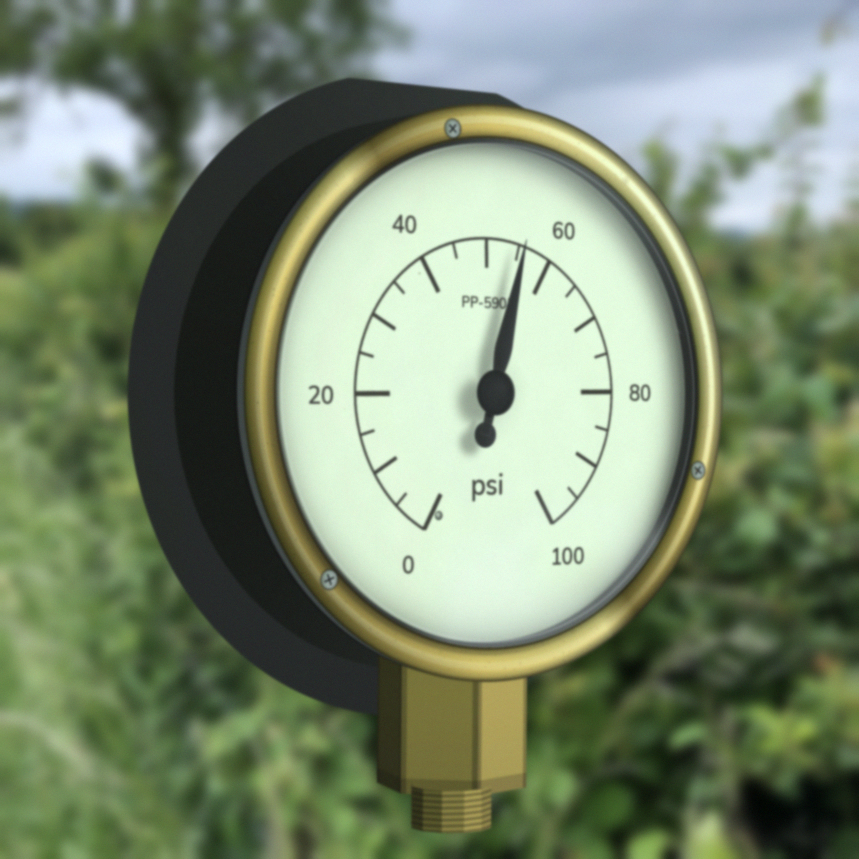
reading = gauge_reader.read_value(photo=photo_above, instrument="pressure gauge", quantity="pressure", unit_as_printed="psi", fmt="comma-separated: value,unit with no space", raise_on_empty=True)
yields 55,psi
